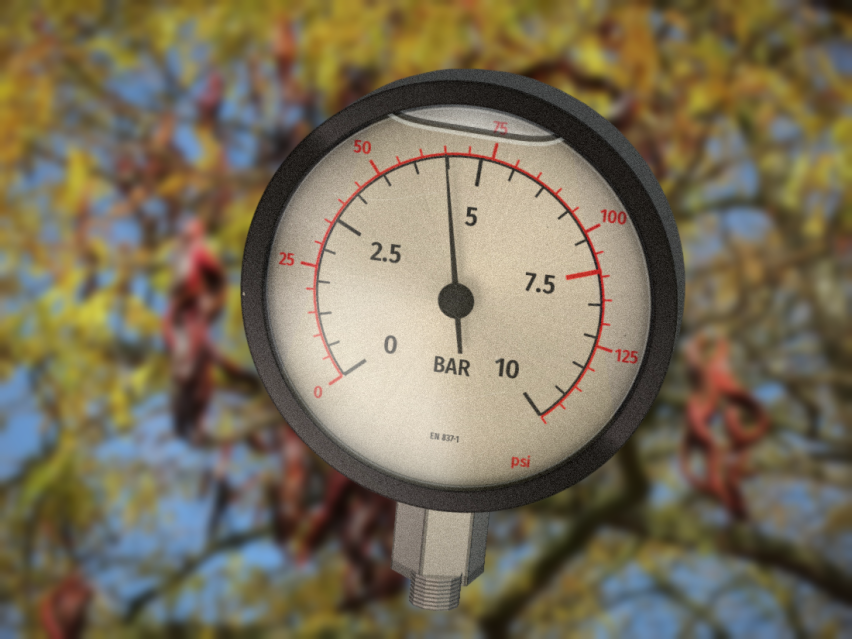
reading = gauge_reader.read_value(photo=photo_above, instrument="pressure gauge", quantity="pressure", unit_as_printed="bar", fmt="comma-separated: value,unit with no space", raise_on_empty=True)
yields 4.5,bar
